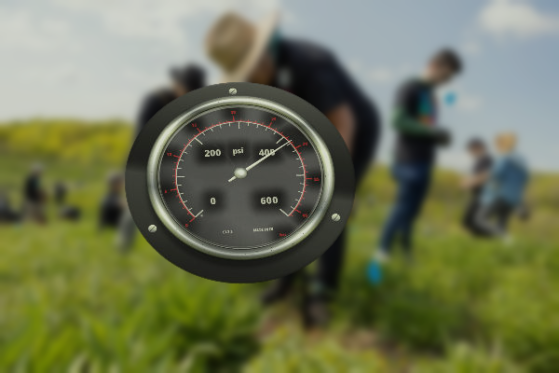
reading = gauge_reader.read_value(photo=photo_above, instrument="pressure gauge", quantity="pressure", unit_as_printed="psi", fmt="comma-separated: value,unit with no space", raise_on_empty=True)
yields 420,psi
